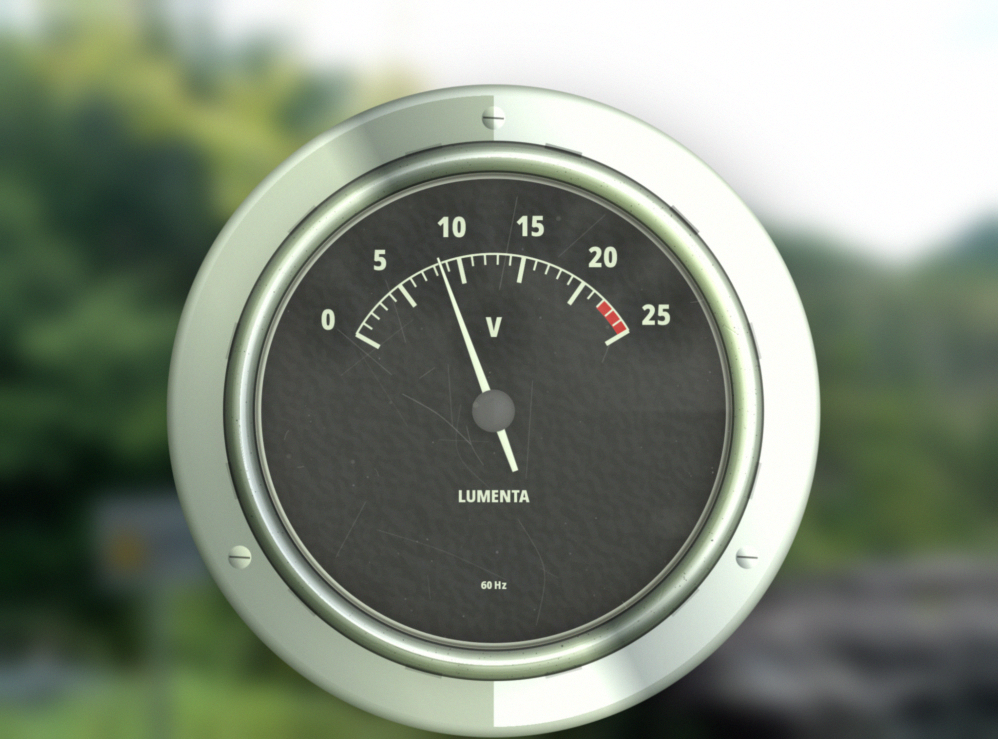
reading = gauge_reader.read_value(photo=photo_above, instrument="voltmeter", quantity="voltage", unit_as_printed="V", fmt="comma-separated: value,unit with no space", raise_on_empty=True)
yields 8.5,V
